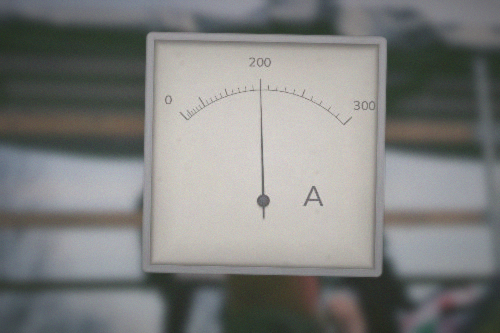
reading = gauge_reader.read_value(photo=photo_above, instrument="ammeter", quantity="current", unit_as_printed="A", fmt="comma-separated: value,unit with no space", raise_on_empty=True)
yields 200,A
